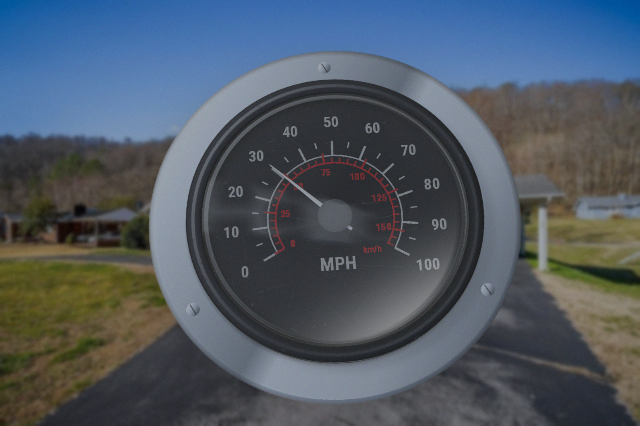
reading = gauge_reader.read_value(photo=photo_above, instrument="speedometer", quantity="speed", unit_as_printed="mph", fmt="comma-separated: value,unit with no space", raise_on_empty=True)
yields 30,mph
